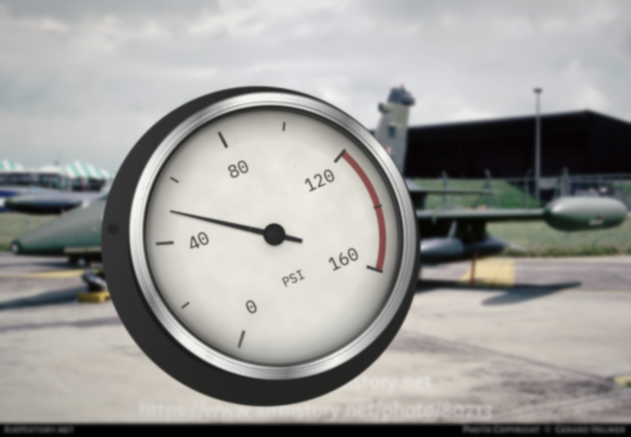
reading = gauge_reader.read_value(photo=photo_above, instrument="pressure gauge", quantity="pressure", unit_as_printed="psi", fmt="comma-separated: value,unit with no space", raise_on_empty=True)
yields 50,psi
